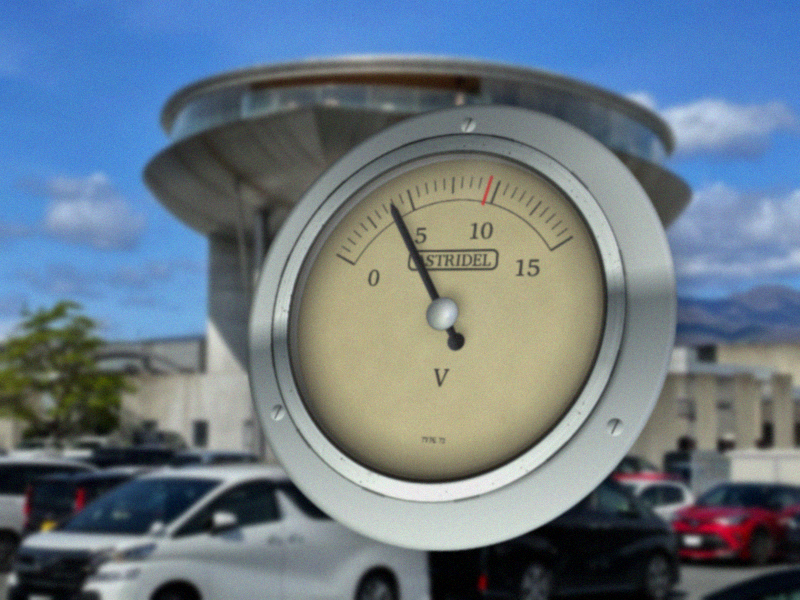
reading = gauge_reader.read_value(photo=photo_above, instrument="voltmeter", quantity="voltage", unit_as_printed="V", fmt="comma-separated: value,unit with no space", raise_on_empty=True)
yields 4,V
